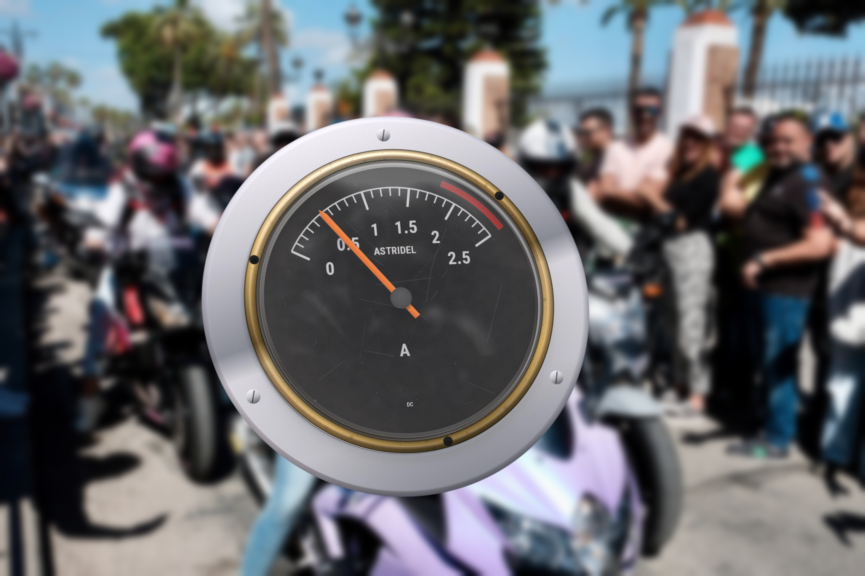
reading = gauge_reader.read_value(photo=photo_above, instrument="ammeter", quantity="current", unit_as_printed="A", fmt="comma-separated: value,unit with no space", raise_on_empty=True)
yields 0.5,A
